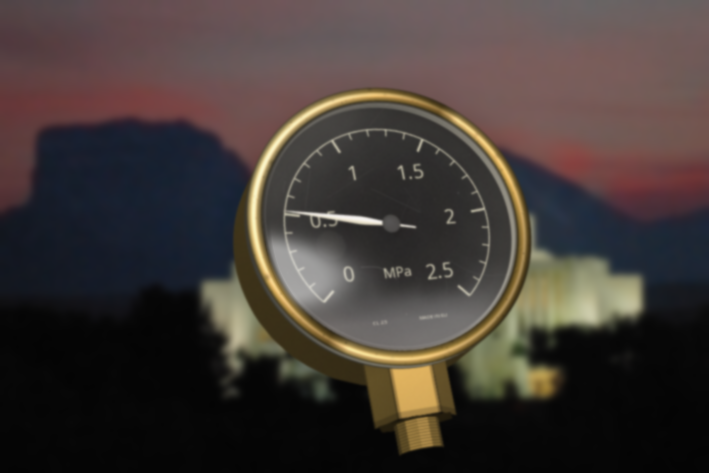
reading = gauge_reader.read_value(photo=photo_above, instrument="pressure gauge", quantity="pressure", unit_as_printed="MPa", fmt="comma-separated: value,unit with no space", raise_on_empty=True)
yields 0.5,MPa
